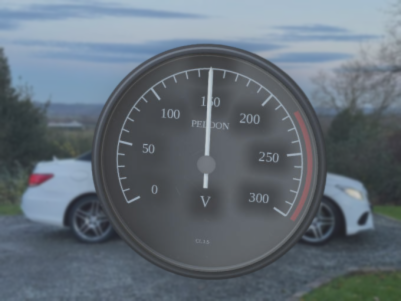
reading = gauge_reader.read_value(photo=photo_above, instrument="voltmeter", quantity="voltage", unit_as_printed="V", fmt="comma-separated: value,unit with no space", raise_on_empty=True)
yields 150,V
